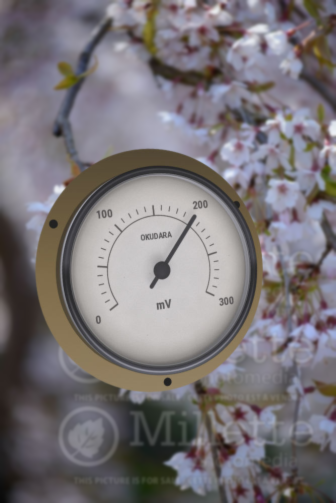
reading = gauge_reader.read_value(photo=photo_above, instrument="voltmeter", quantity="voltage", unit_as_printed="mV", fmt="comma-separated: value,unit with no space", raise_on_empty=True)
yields 200,mV
